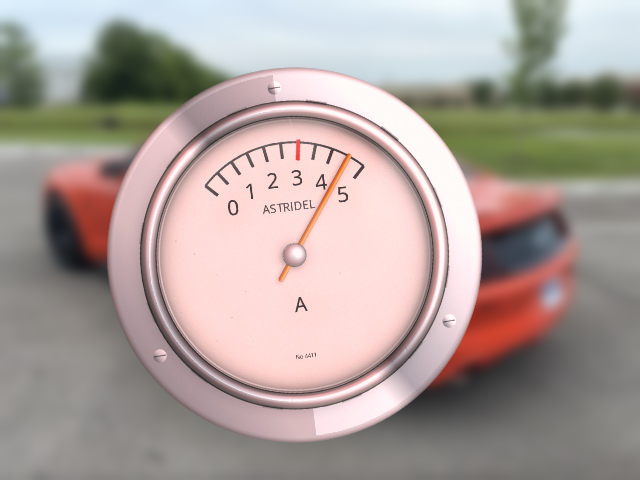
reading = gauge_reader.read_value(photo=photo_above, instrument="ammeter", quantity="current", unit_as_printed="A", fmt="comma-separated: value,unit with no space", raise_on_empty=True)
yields 4.5,A
